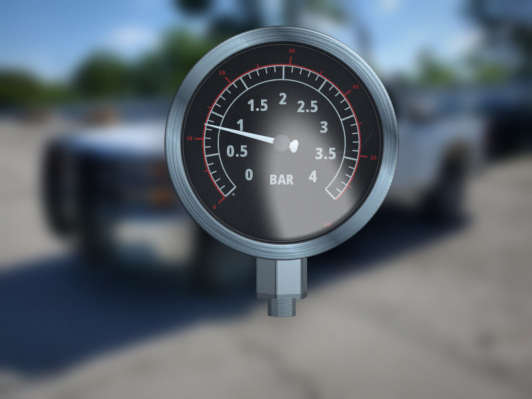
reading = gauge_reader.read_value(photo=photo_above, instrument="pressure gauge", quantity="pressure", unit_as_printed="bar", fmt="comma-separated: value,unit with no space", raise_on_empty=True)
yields 0.85,bar
